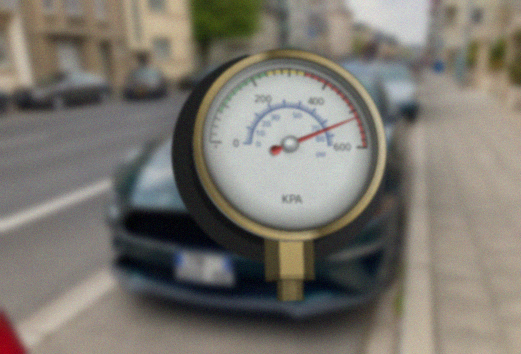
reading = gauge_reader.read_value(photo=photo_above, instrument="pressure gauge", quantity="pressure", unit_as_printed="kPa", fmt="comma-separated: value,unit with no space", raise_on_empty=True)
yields 520,kPa
